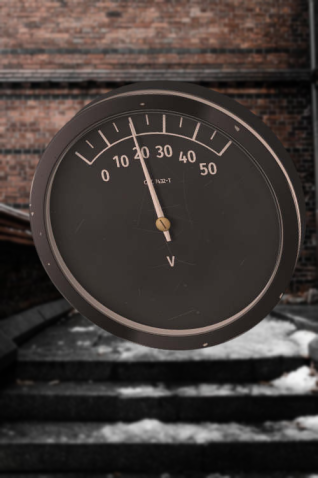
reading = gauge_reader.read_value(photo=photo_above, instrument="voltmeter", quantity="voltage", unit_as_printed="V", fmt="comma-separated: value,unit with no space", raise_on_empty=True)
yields 20,V
